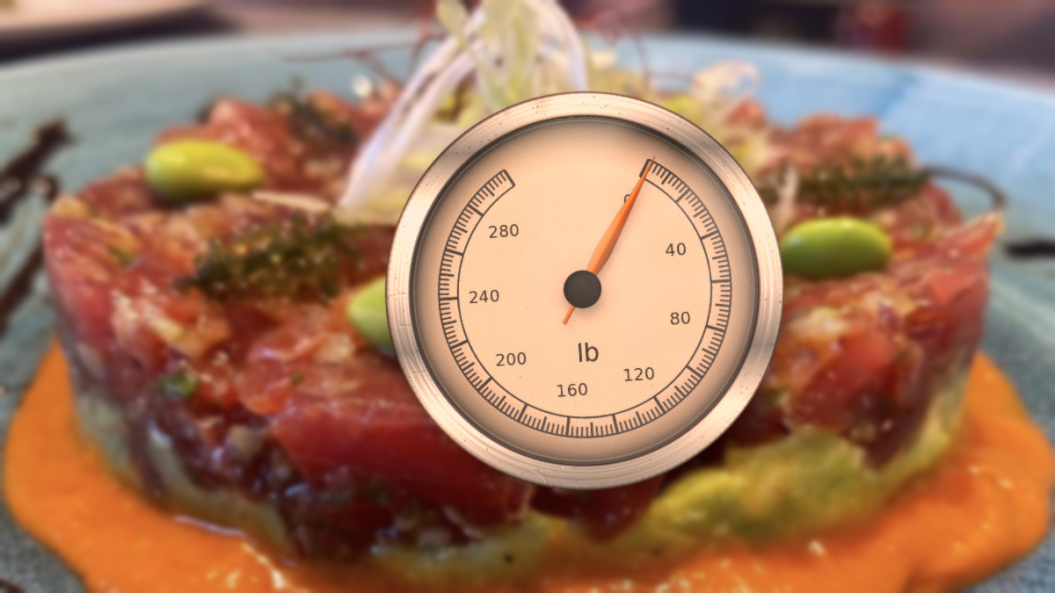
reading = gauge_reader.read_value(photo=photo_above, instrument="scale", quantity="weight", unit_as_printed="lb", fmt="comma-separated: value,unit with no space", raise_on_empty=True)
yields 2,lb
